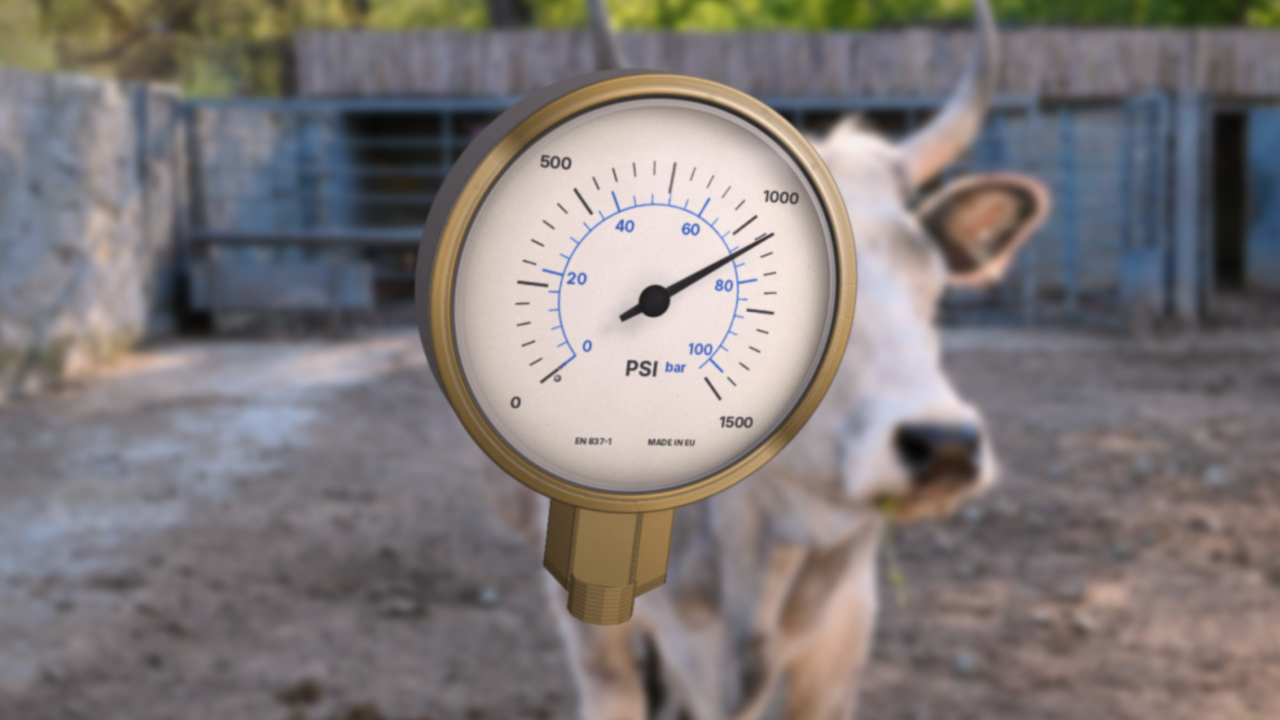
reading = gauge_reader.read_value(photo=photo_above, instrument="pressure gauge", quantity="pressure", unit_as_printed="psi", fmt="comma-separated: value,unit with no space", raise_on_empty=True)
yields 1050,psi
